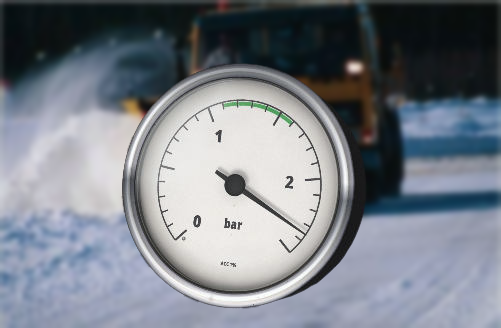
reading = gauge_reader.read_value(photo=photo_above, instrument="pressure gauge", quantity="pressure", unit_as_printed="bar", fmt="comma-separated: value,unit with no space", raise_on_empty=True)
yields 2.35,bar
